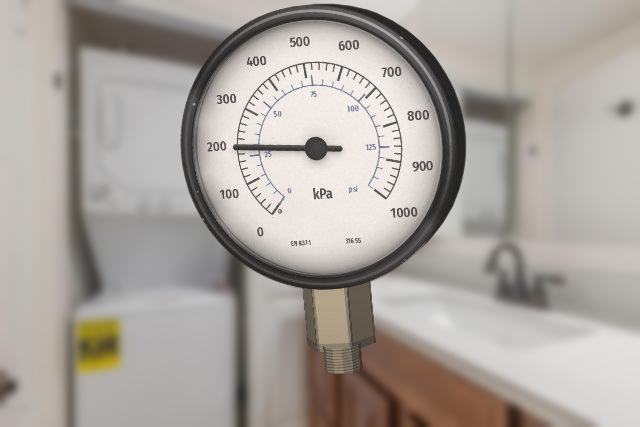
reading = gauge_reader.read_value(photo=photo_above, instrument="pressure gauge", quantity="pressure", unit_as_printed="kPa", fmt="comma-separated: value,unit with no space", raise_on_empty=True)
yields 200,kPa
